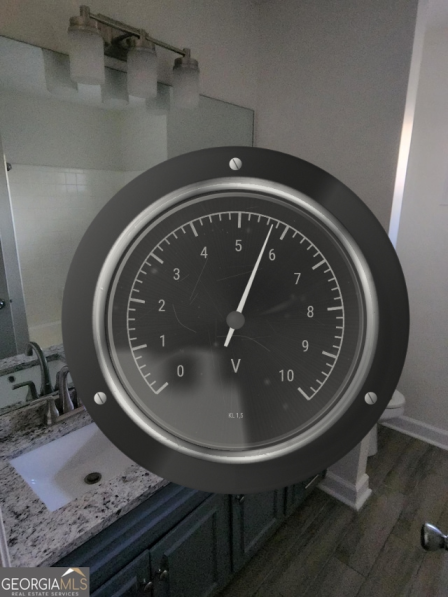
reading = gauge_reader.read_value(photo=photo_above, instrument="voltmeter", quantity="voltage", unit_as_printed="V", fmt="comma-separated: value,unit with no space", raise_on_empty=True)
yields 5.7,V
